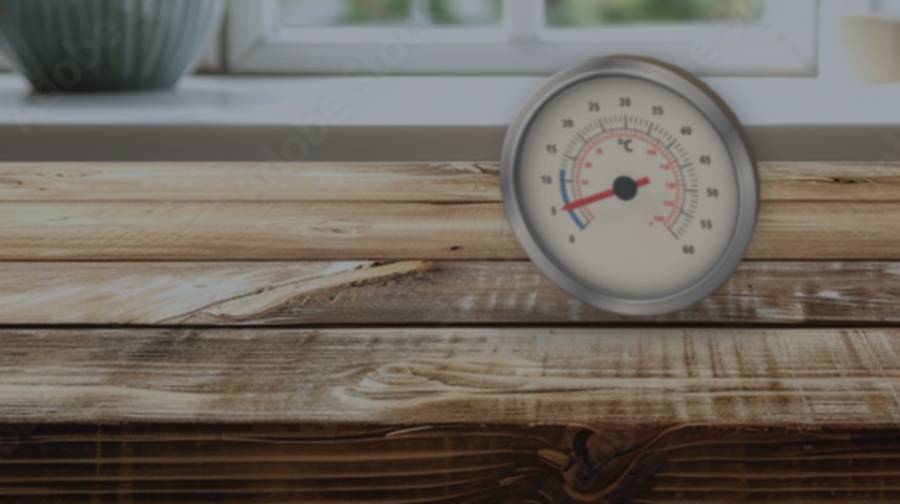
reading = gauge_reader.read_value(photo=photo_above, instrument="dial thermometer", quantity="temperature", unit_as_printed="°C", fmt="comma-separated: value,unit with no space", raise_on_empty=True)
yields 5,°C
